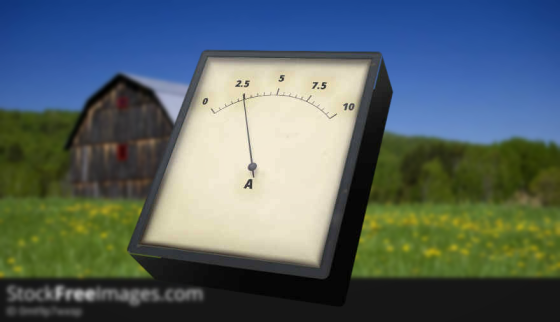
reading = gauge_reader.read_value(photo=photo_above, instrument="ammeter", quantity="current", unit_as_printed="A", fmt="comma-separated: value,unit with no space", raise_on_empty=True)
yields 2.5,A
